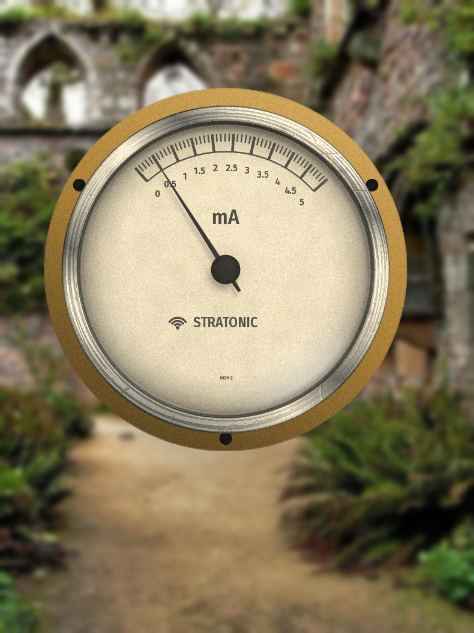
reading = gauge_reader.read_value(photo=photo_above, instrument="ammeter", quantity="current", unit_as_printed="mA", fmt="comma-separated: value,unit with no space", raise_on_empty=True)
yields 0.5,mA
